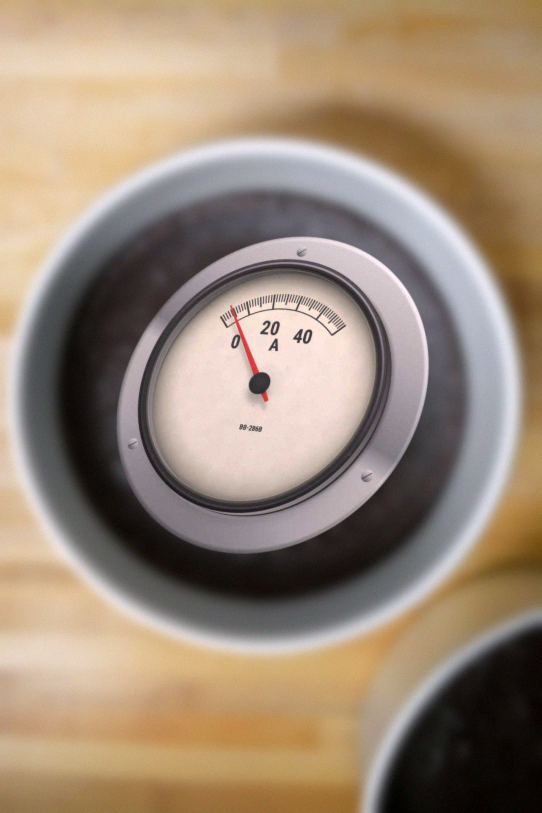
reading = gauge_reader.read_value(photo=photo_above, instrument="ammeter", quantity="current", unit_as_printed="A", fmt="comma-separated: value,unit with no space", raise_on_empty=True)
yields 5,A
